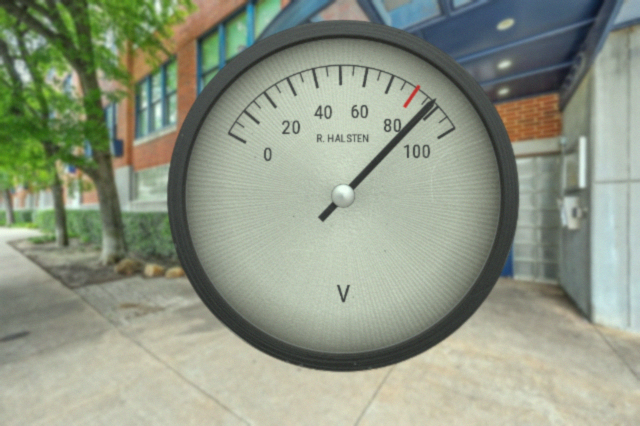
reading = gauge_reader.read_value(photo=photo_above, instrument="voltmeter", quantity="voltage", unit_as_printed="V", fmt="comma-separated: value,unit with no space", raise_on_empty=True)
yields 87.5,V
